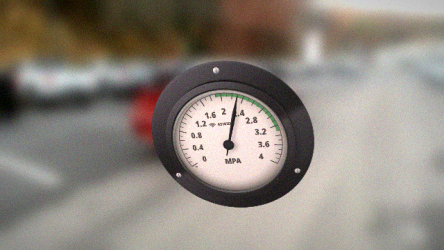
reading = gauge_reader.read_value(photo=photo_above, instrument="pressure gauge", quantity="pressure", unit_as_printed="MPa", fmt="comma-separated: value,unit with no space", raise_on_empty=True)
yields 2.3,MPa
